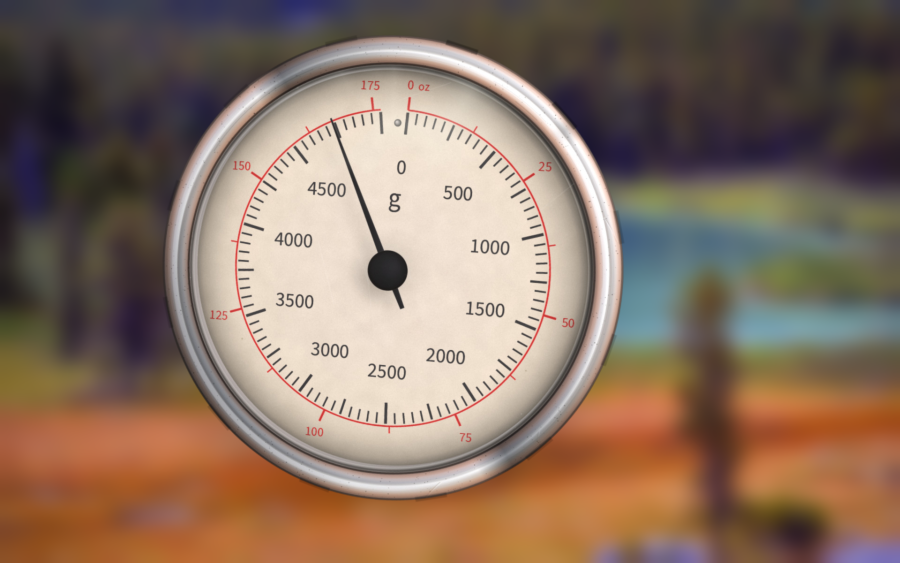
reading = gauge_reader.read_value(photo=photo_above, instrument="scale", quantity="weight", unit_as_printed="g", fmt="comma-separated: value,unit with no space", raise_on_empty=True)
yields 4750,g
